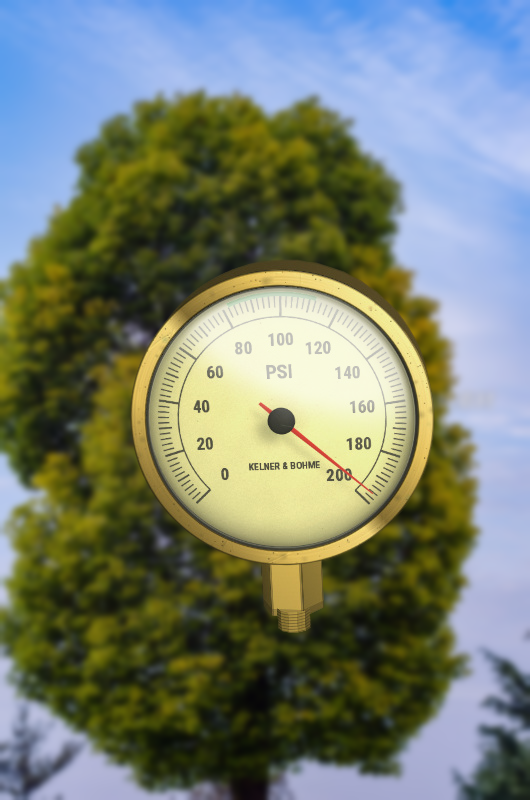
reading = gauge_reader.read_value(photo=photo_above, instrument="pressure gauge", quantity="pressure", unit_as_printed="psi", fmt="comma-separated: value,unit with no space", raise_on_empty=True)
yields 196,psi
